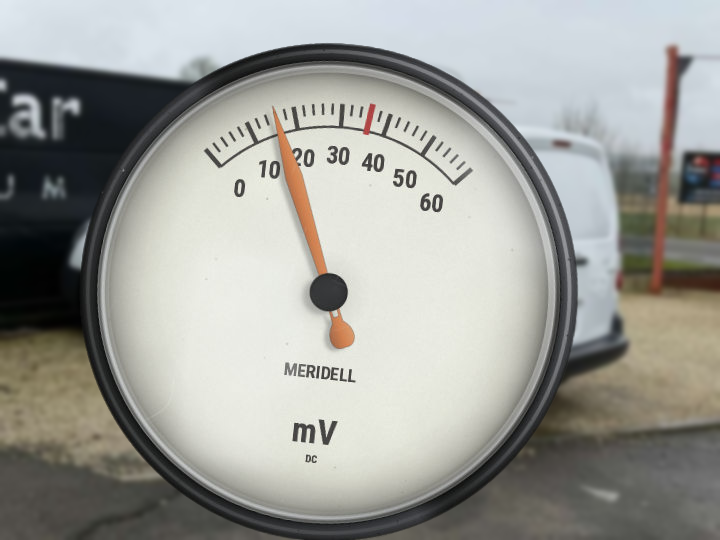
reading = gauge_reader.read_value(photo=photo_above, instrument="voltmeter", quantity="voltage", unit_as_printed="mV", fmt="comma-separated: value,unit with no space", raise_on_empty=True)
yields 16,mV
